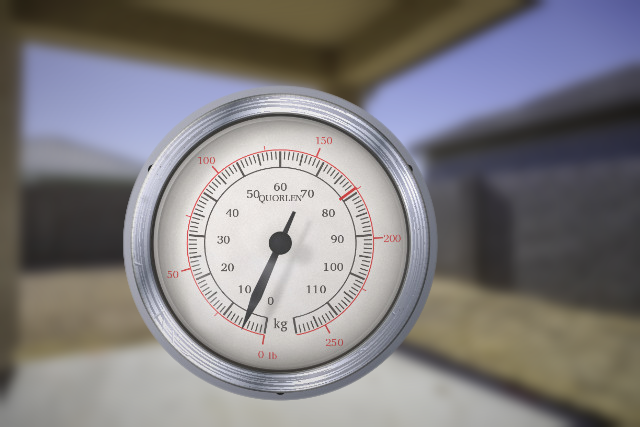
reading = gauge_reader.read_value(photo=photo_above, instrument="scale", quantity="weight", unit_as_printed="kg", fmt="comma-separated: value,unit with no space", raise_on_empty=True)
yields 5,kg
